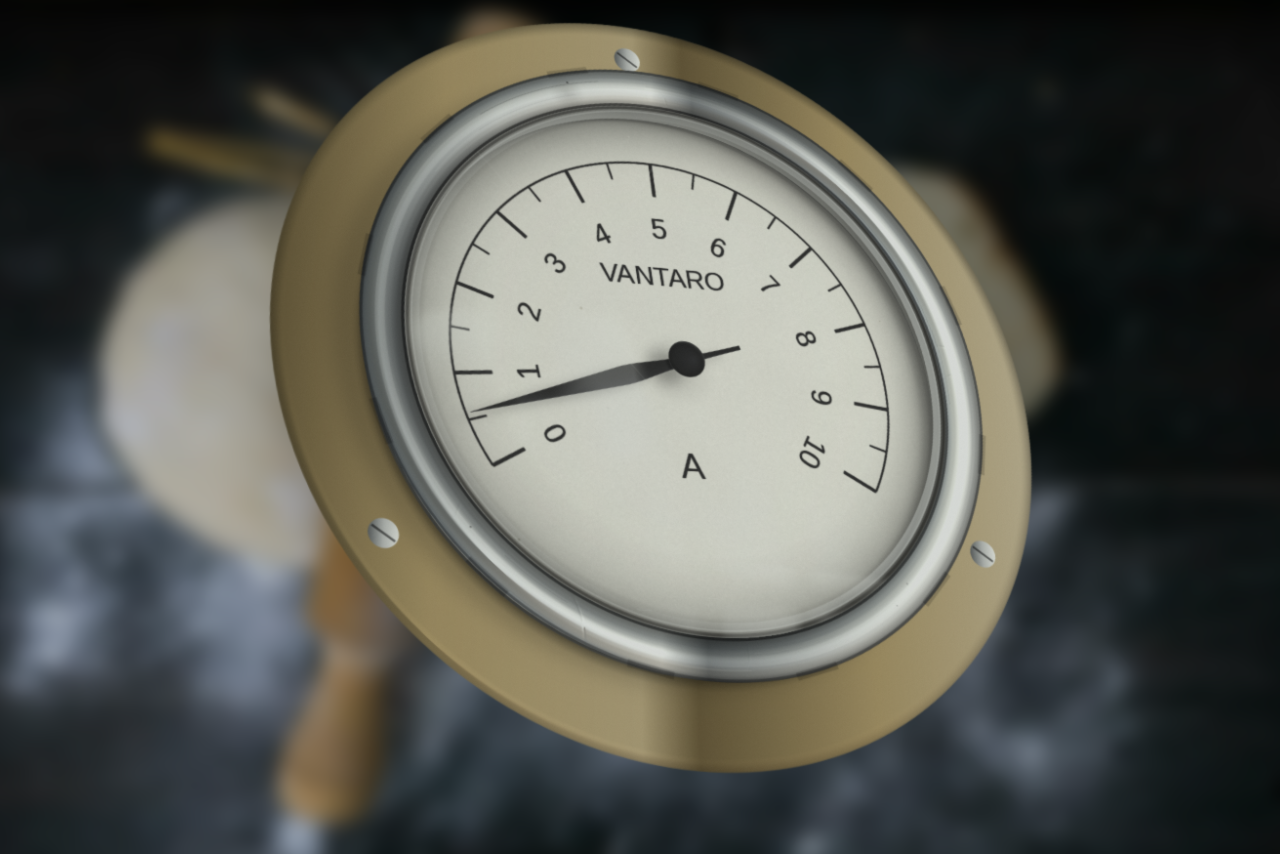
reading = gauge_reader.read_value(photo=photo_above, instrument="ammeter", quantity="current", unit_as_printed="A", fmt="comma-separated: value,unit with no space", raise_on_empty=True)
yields 0.5,A
